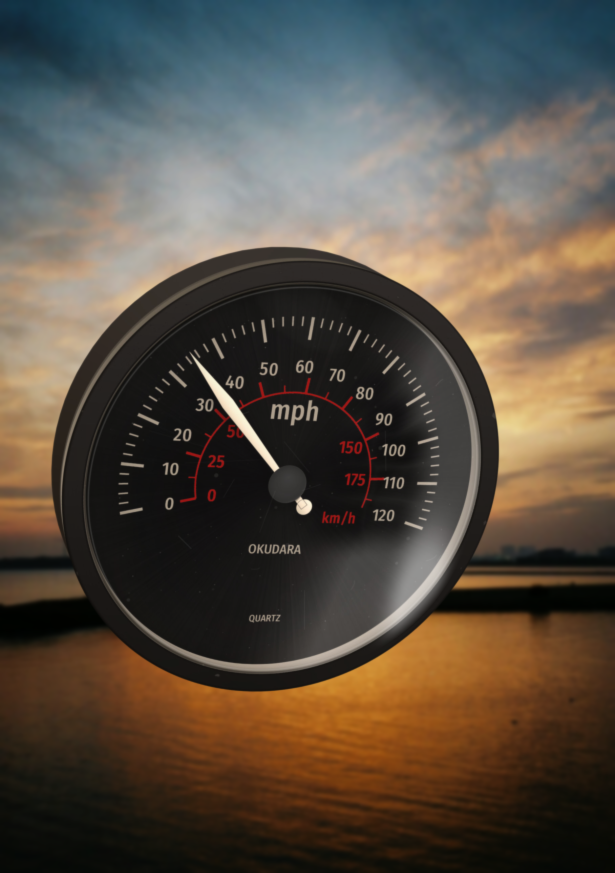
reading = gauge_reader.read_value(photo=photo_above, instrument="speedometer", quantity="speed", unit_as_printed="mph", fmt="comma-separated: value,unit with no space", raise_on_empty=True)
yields 35,mph
